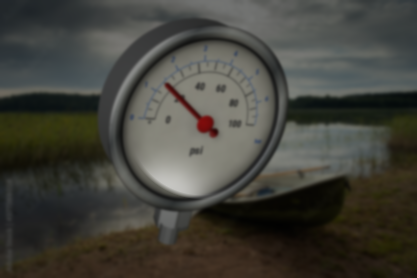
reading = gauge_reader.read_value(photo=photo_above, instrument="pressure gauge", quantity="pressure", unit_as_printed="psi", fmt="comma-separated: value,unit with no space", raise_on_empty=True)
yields 20,psi
